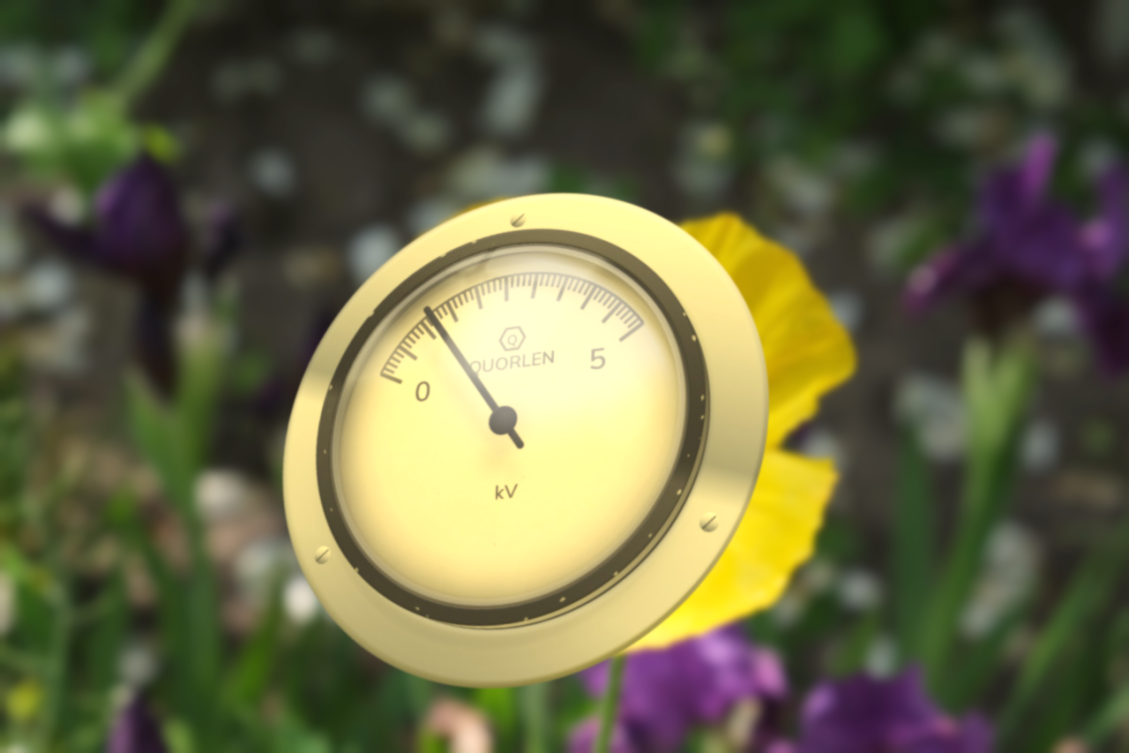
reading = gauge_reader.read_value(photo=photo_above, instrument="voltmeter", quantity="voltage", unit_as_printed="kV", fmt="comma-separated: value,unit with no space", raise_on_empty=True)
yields 1.2,kV
